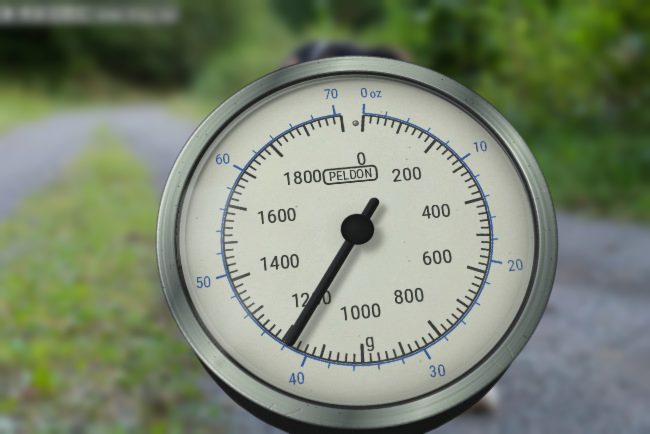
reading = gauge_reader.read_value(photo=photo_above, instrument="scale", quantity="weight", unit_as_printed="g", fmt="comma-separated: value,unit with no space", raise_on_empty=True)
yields 1180,g
